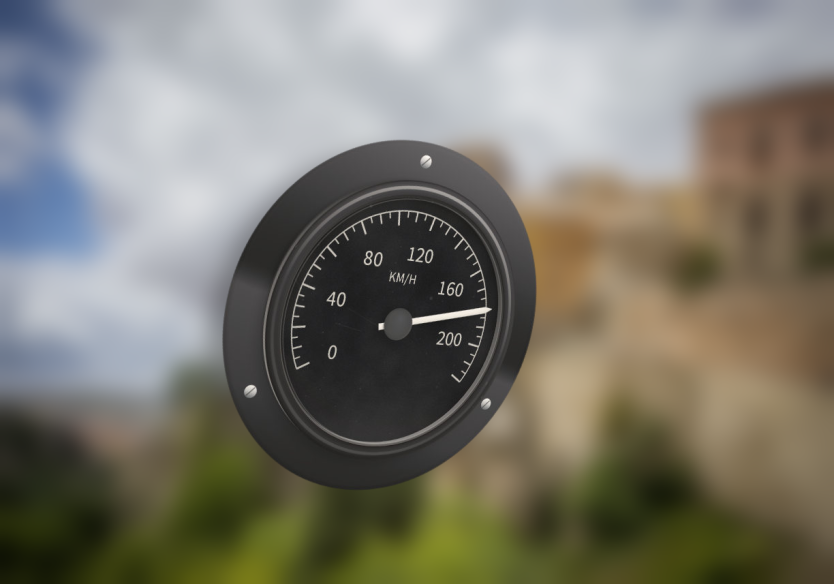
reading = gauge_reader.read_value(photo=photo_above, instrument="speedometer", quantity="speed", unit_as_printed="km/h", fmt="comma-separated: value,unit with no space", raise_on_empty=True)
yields 180,km/h
